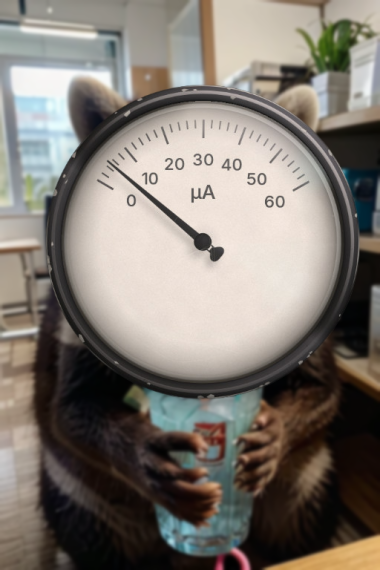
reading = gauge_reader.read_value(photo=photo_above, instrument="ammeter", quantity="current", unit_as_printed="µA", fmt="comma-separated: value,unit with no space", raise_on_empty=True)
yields 5,µA
